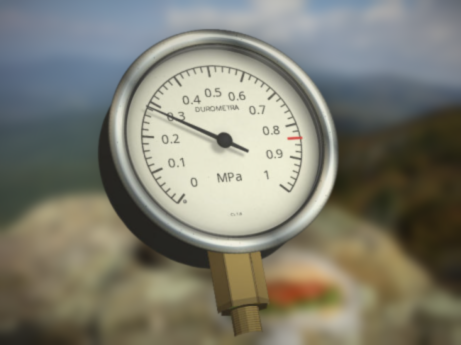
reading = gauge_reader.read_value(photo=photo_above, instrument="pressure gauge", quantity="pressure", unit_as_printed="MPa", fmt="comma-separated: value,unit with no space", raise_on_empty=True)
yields 0.28,MPa
